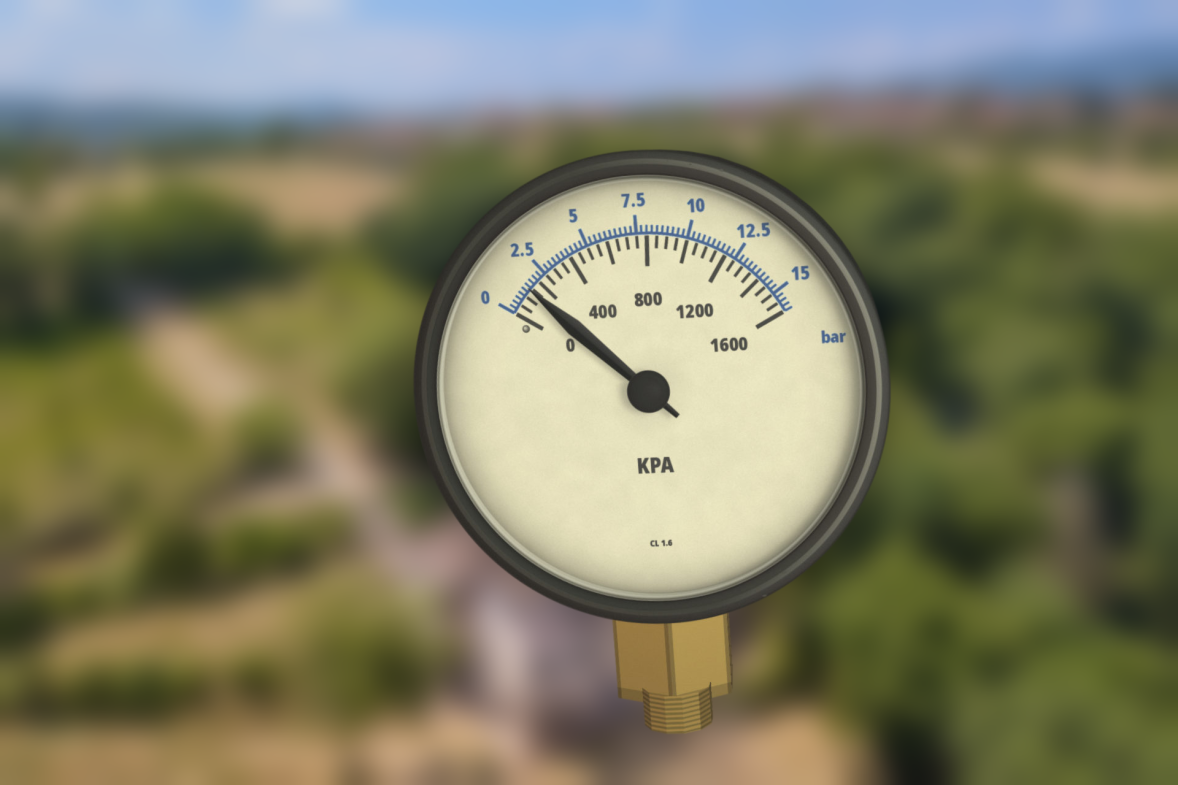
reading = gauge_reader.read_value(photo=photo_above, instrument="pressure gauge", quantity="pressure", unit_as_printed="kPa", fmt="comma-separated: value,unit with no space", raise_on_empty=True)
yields 150,kPa
